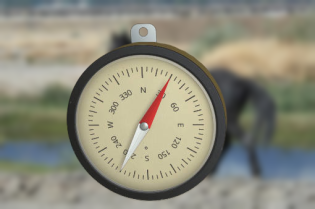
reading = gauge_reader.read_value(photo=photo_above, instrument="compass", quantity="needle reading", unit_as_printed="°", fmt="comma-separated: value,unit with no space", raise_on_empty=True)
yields 30,°
